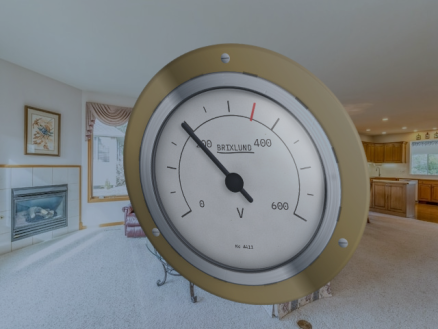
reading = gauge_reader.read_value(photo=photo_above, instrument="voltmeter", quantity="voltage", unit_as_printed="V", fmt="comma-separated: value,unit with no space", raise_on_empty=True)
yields 200,V
